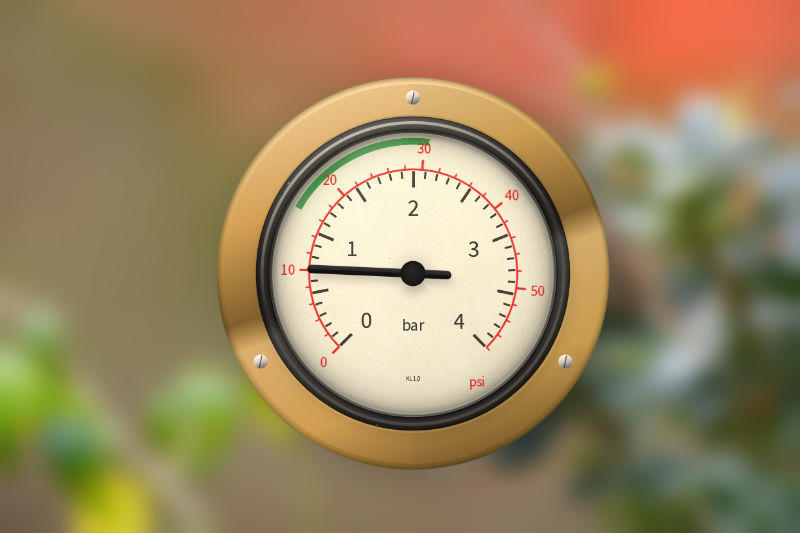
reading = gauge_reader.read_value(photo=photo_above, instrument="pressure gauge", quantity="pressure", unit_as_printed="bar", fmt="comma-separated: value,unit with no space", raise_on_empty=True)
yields 0.7,bar
